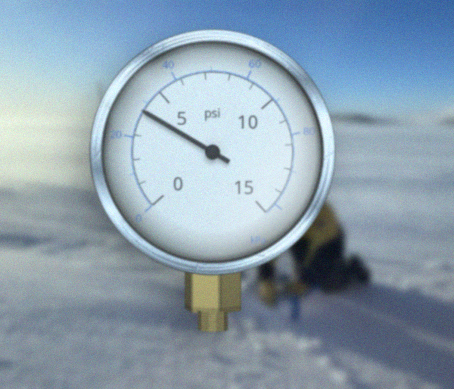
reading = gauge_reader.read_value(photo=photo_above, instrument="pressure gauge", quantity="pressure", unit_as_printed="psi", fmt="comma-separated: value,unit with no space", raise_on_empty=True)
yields 4,psi
